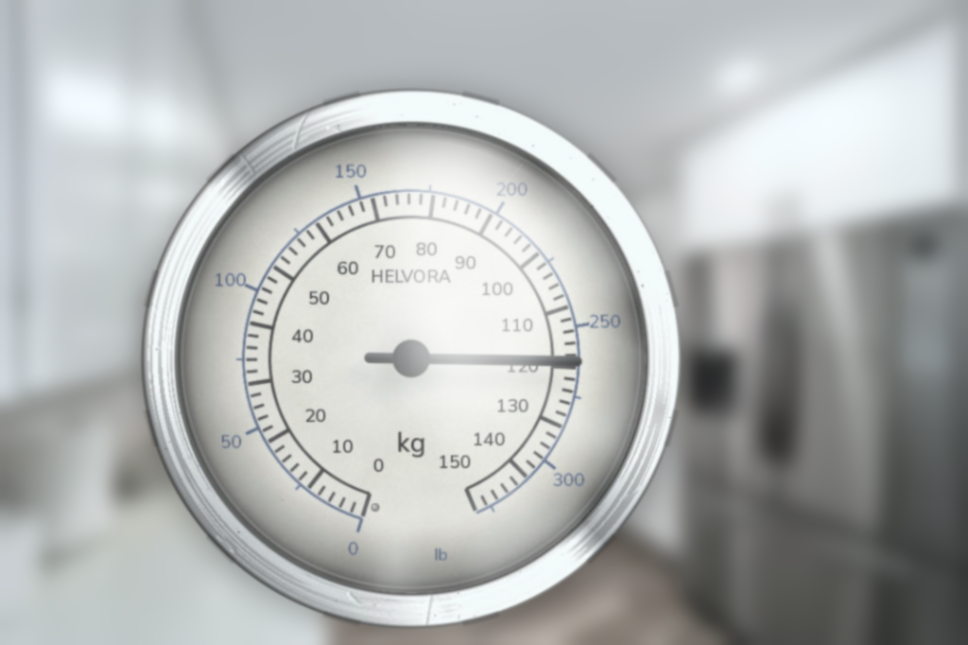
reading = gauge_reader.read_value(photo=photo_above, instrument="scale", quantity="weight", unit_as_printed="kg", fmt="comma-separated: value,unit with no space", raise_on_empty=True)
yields 119,kg
